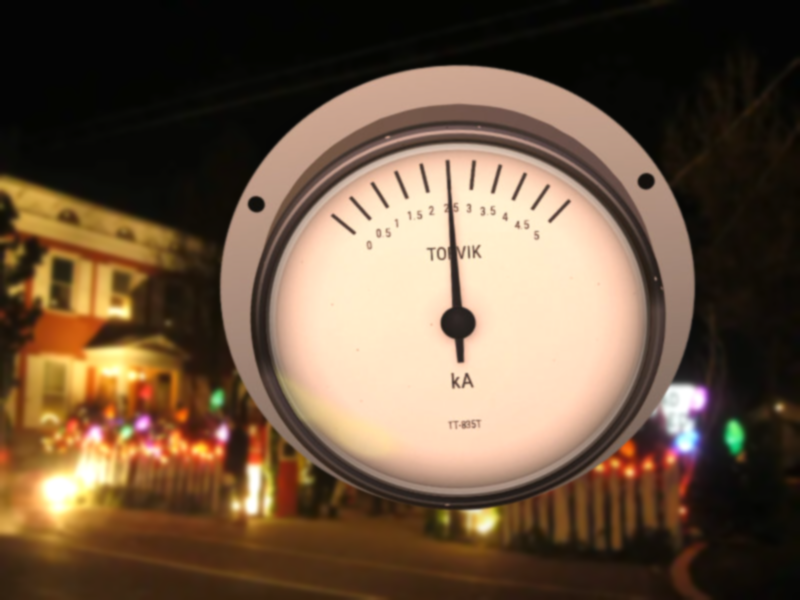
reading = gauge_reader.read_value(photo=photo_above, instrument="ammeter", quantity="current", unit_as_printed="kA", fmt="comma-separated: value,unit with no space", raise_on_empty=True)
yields 2.5,kA
